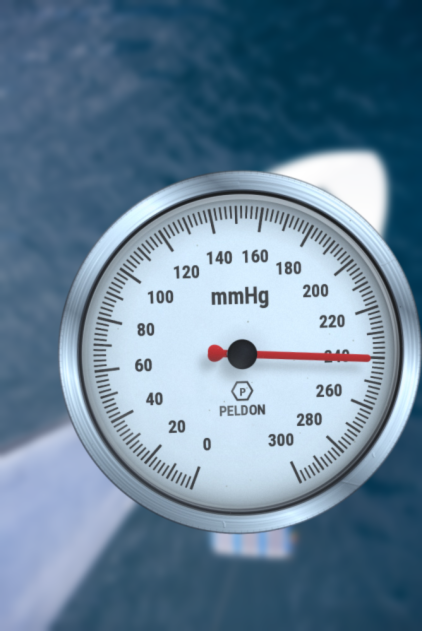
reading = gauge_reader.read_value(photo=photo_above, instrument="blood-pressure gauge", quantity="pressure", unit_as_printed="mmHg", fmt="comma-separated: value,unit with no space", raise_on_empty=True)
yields 240,mmHg
